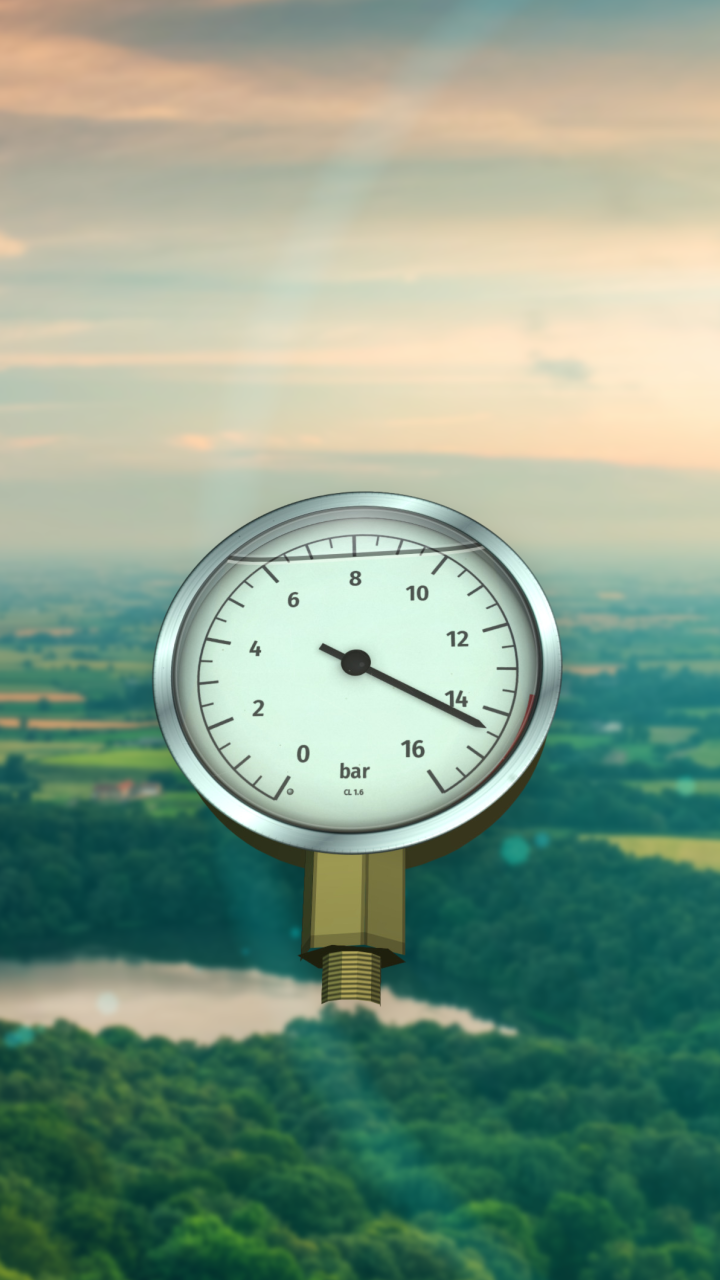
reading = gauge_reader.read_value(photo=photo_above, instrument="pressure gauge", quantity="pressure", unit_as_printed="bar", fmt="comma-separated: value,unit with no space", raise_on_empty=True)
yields 14.5,bar
